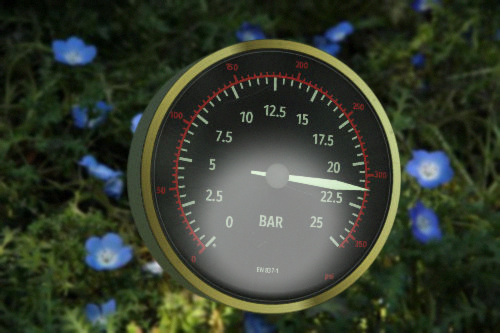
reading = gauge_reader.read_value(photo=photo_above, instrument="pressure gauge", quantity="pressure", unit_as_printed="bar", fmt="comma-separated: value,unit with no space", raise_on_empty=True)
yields 21.5,bar
